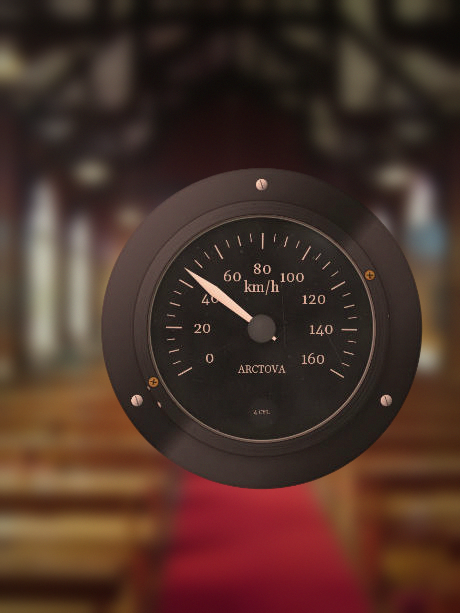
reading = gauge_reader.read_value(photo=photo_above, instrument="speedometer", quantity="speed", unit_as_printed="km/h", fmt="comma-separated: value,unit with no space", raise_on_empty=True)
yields 45,km/h
